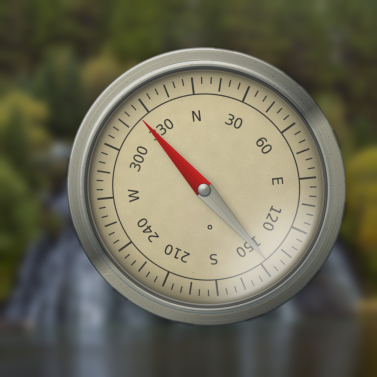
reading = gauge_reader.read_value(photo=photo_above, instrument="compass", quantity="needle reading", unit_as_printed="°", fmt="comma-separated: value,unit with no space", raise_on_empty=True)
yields 325,°
